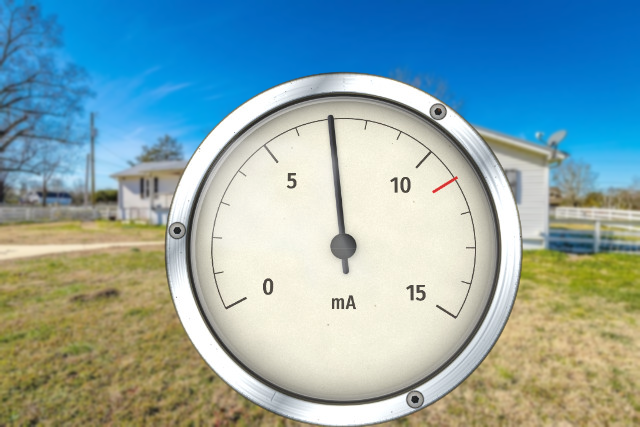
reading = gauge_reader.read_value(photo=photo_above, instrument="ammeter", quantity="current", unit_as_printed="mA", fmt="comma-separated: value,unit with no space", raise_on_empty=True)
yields 7,mA
